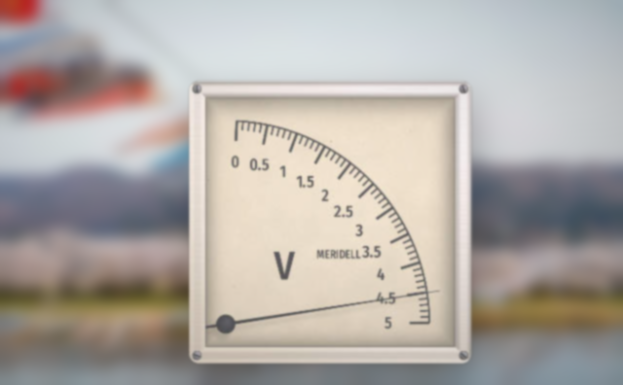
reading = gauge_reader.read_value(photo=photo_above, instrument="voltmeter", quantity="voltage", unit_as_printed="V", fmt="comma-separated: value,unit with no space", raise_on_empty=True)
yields 4.5,V
